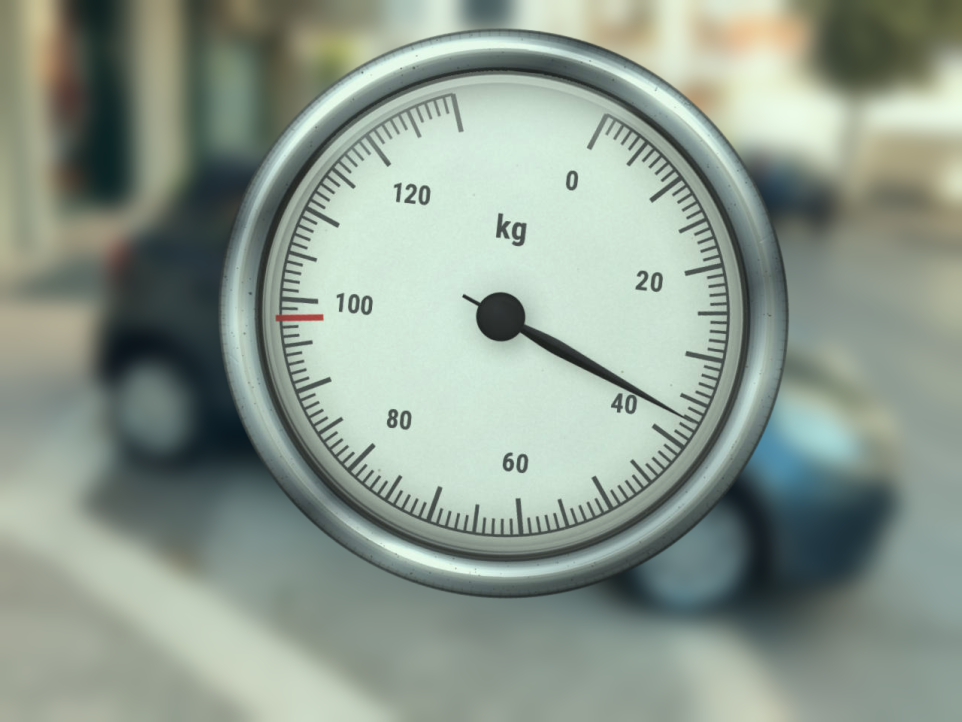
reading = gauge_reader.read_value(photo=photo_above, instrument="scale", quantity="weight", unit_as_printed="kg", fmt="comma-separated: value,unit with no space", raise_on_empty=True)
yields 37,kg
